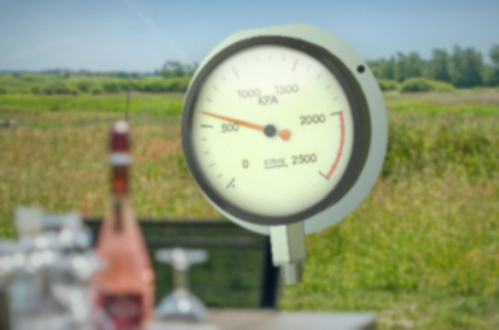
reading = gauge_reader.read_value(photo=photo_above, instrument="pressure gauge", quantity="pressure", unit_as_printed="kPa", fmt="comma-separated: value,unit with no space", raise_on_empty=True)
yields 600,kPa
